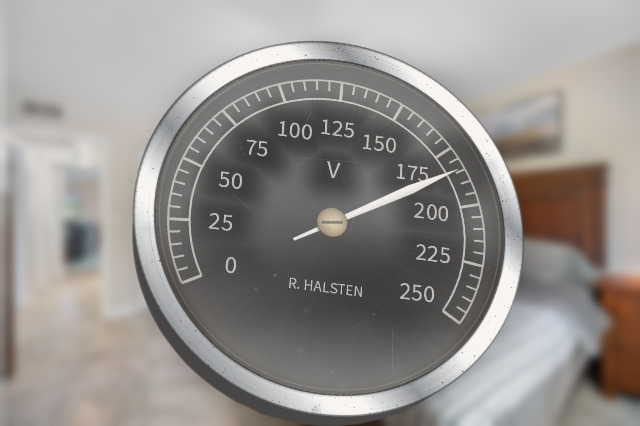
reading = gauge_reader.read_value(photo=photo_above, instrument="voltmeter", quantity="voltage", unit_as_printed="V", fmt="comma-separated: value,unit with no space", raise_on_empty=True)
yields 185,V
